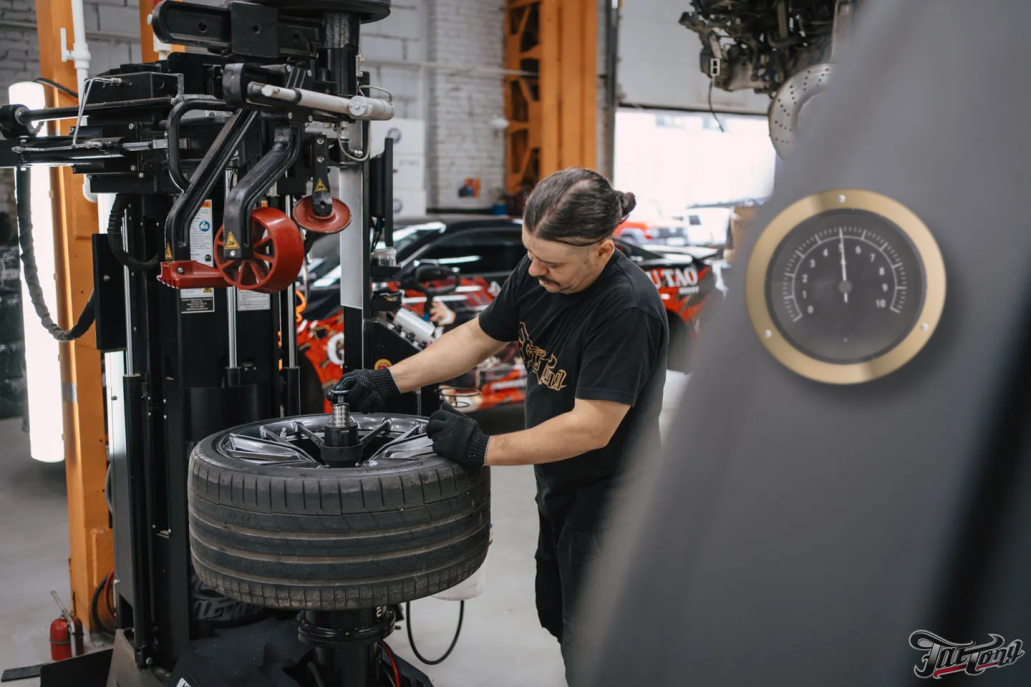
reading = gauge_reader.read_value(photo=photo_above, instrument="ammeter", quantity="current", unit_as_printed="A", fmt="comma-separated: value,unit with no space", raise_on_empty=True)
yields 5,A
